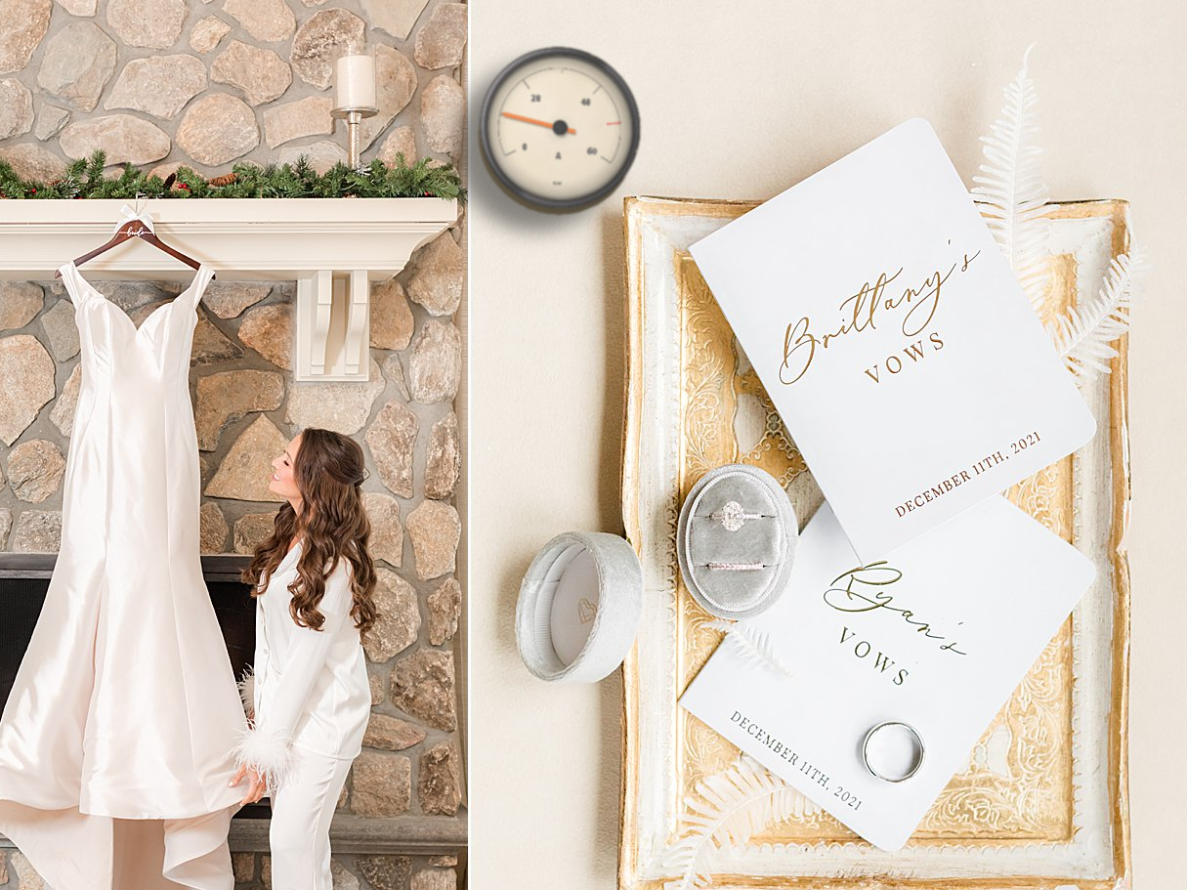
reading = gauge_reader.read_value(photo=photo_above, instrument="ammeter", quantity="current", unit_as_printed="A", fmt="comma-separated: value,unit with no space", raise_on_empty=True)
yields 10,A
